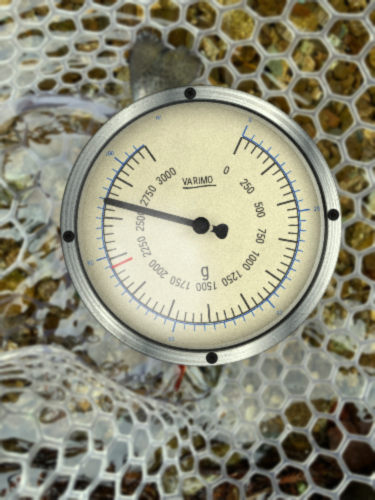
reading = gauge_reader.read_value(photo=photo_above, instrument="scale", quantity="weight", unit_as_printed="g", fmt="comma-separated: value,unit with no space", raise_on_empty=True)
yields 2600,g
